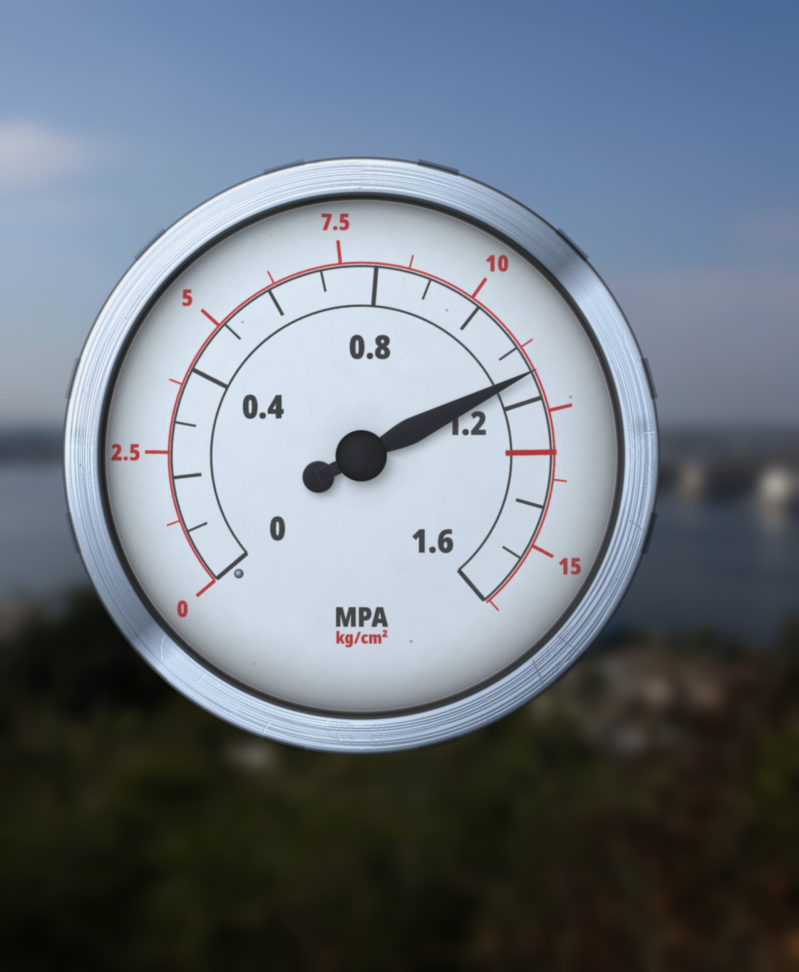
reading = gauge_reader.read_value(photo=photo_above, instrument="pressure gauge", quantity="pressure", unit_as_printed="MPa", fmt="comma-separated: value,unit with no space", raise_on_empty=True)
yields 1.15,MPa
